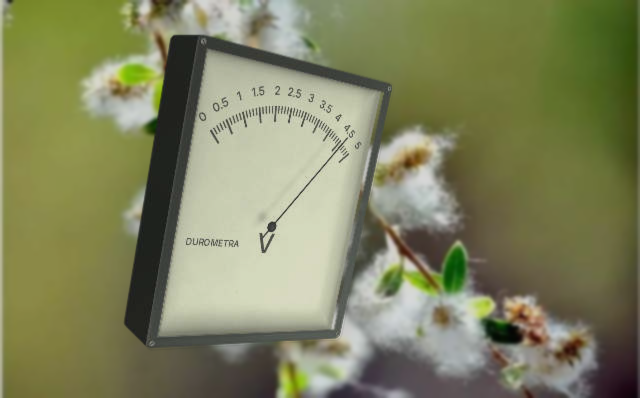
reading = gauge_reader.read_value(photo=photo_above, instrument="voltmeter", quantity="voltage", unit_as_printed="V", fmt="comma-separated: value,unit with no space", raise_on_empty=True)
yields 4.5,V
